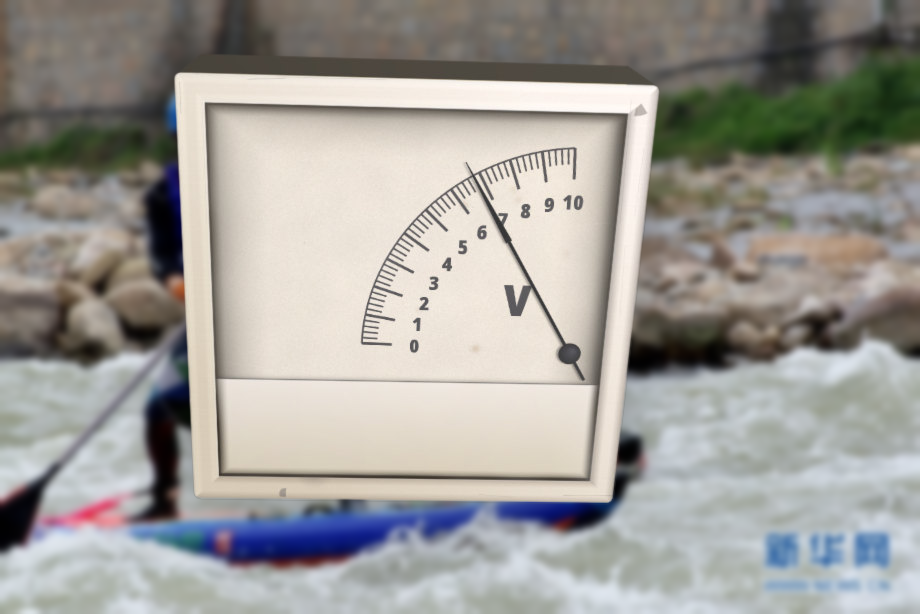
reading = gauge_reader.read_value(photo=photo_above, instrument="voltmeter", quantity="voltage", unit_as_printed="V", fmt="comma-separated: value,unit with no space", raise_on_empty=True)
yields 6.8,V
